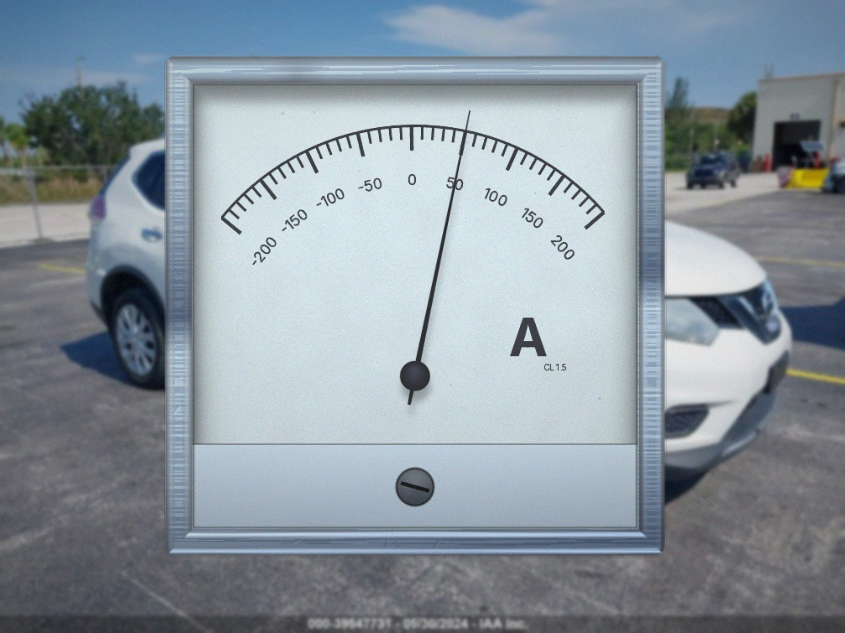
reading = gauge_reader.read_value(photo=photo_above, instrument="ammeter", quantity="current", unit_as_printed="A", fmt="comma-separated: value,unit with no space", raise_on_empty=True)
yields 50,A
